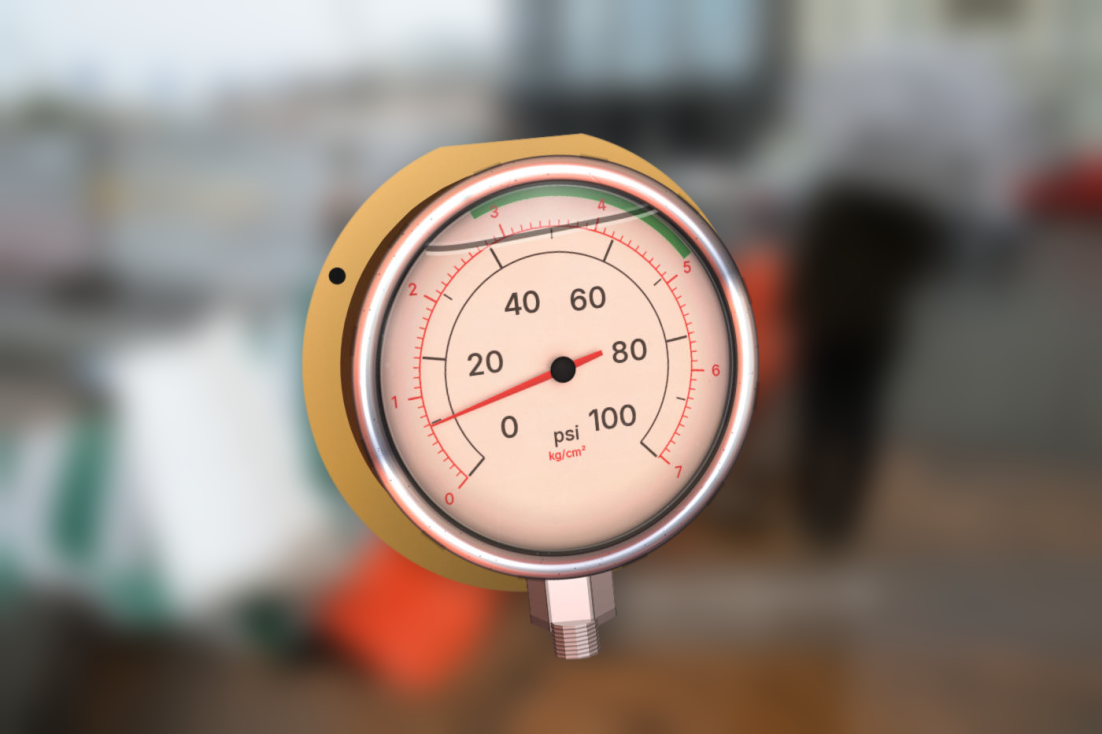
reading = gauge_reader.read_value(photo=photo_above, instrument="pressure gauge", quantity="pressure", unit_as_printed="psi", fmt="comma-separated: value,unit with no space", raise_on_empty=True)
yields 10,psi
